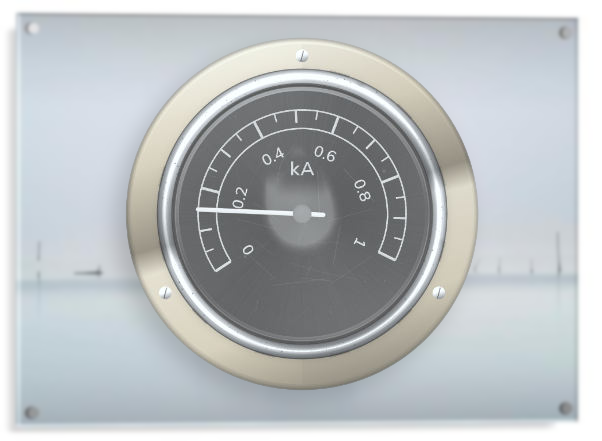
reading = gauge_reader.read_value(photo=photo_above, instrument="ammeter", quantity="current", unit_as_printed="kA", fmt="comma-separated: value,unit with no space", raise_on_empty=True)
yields 0.15,kA
